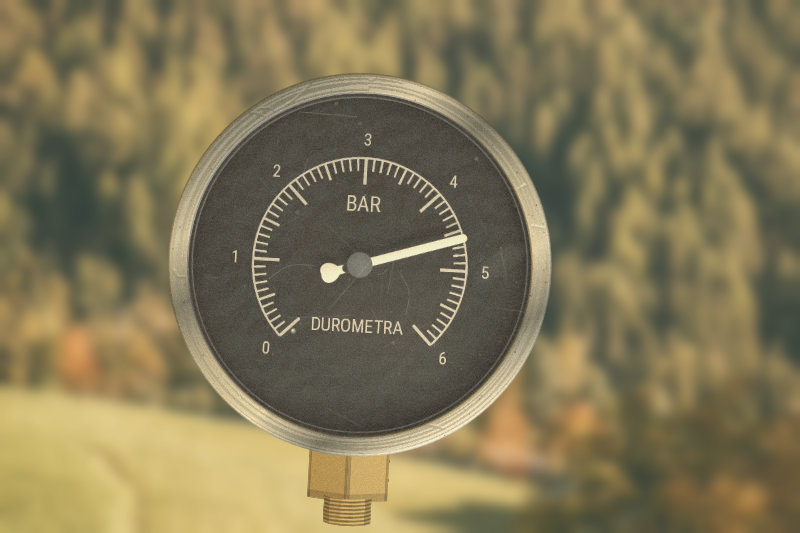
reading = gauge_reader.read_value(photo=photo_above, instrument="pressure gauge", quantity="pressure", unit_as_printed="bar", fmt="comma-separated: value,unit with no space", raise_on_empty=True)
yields 4.6,bar
